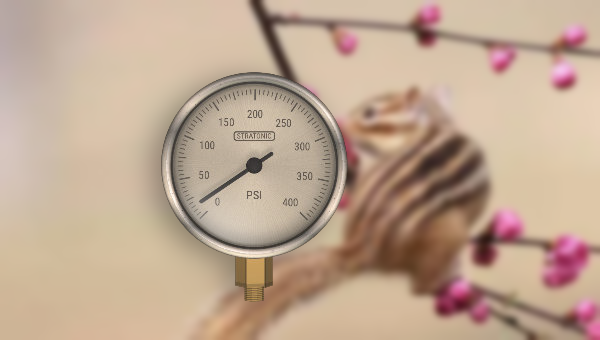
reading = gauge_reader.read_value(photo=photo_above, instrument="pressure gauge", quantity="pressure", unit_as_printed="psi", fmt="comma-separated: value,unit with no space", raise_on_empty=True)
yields 15,psi
